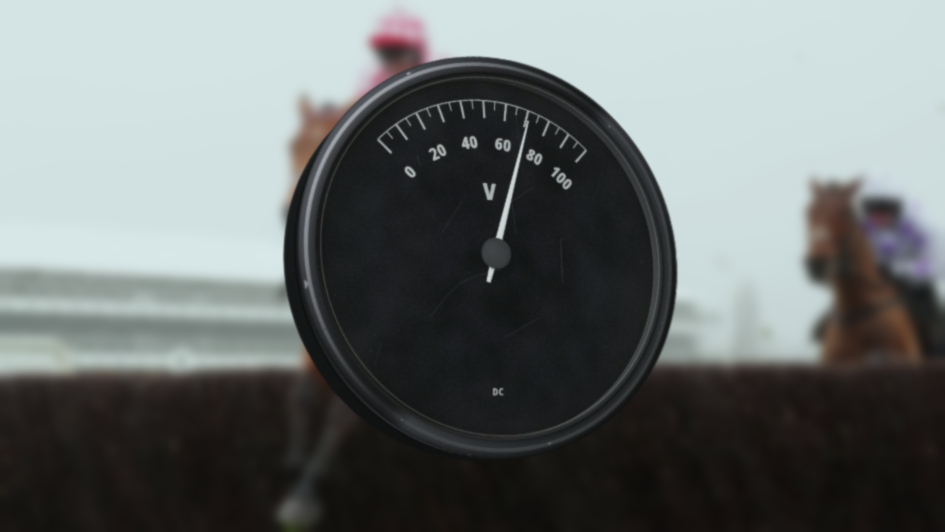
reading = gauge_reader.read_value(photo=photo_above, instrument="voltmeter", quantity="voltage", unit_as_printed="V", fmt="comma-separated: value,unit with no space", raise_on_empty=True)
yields 70,V
